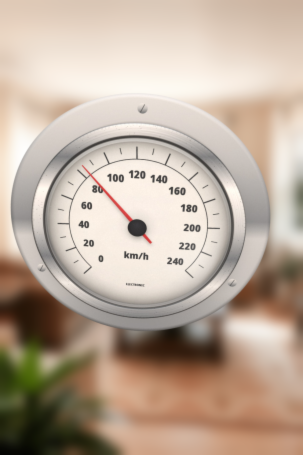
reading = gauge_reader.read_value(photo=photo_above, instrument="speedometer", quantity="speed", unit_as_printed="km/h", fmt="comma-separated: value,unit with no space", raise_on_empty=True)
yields 85,km/h
